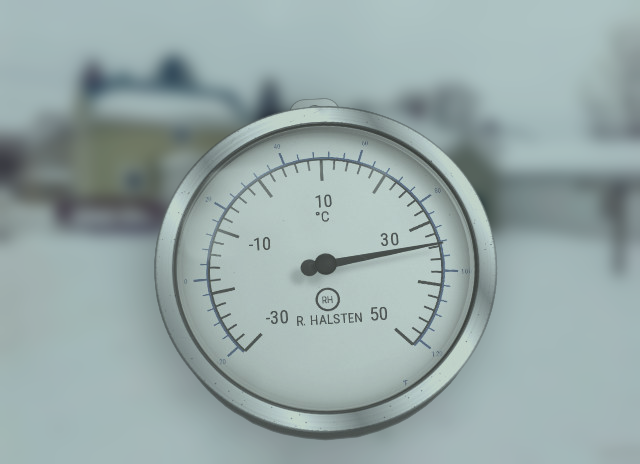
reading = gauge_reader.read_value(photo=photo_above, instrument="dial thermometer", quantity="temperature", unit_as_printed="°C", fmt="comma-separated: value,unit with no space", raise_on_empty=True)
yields 34,°C
